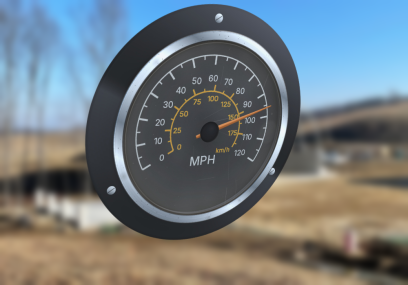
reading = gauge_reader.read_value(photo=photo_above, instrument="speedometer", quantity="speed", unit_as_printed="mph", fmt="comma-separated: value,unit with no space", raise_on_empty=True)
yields 95,mph
